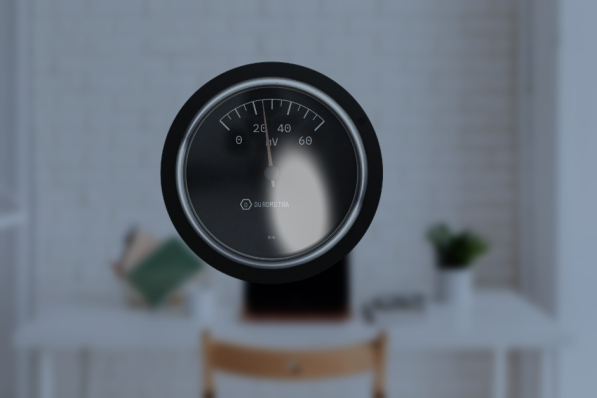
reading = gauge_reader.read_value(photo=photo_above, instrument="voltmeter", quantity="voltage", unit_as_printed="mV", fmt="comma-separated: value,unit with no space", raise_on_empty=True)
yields 25,mV
